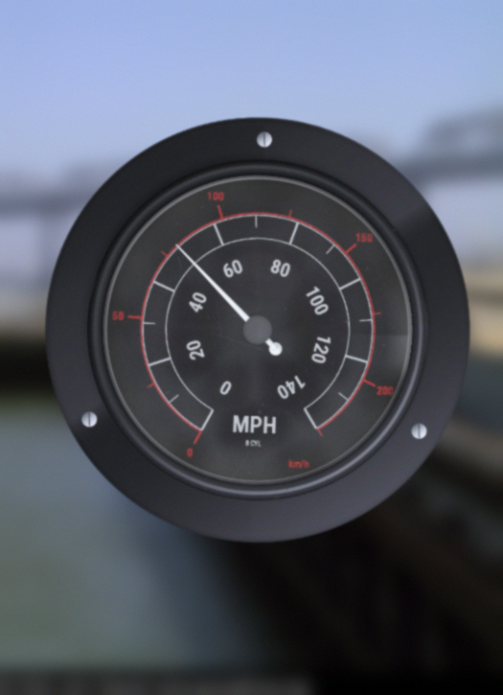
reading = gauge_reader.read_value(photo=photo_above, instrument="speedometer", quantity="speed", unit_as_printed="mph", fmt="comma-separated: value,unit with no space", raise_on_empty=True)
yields 50,mph
